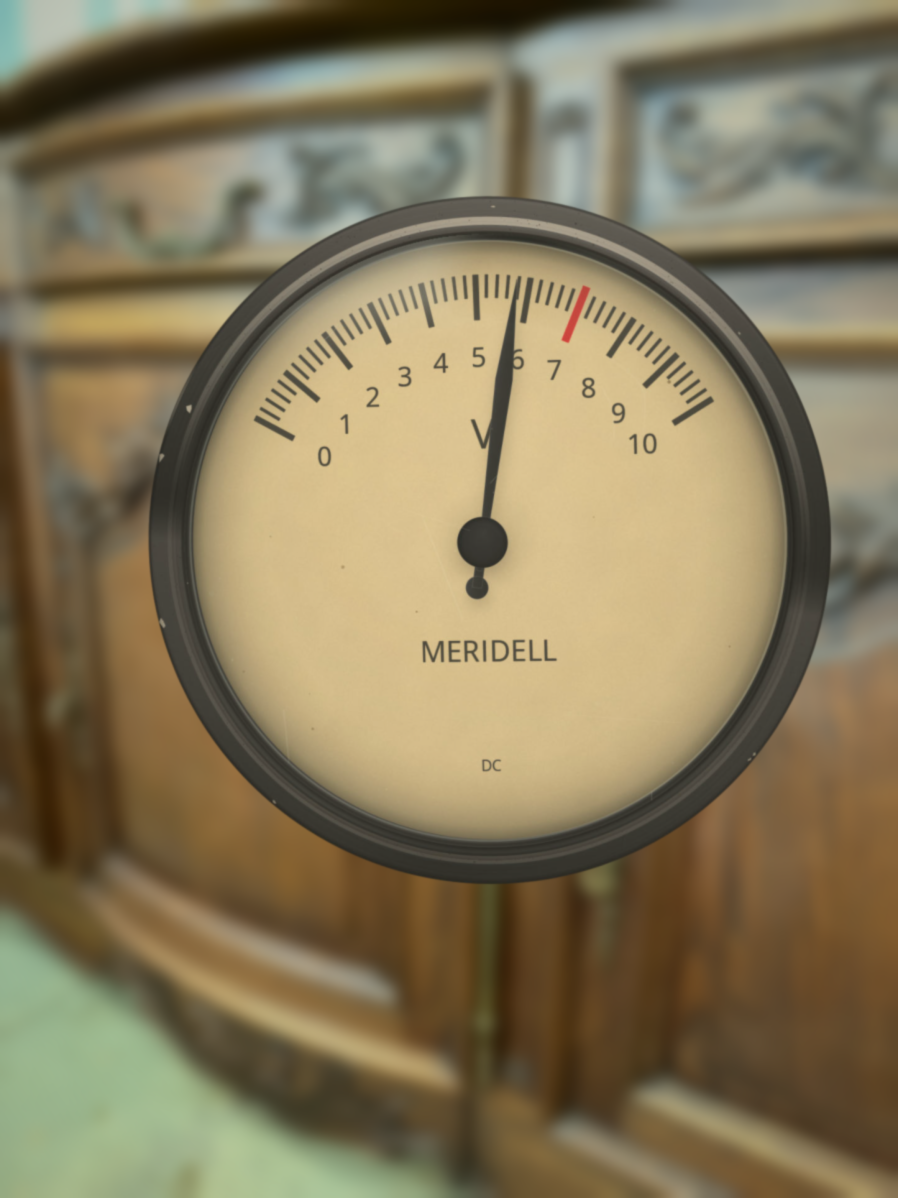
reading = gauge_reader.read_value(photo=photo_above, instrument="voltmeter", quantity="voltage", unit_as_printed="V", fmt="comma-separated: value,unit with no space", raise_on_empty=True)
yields 5.8,V
